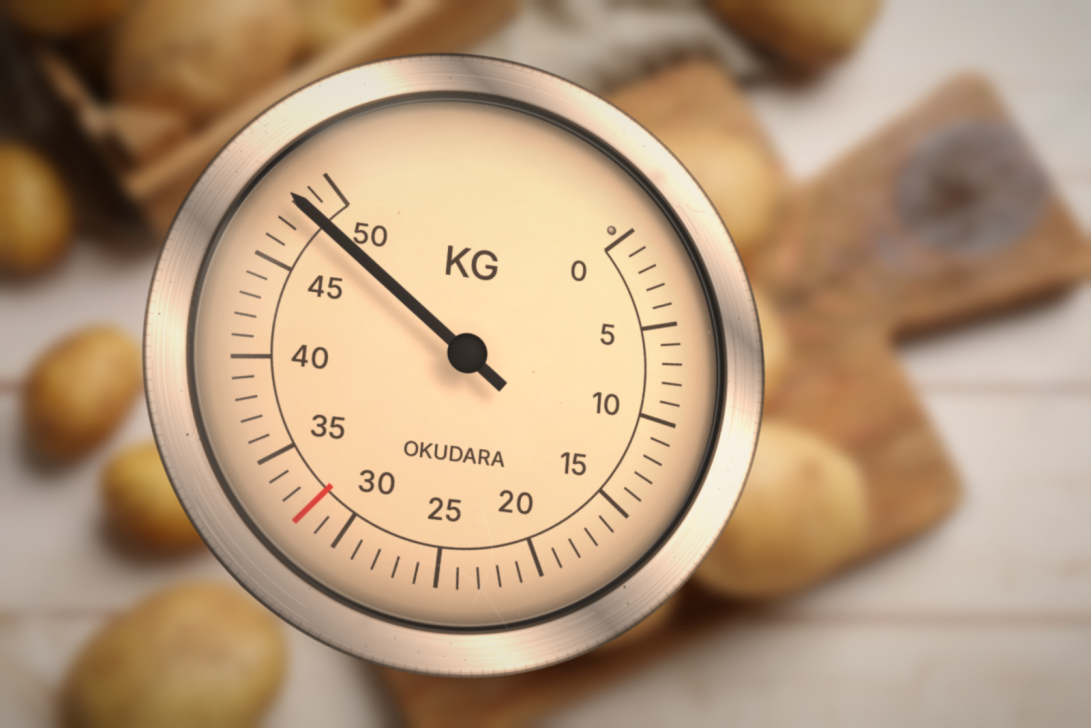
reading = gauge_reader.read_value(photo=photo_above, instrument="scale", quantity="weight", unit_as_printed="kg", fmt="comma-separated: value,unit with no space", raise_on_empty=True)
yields 48,kg
